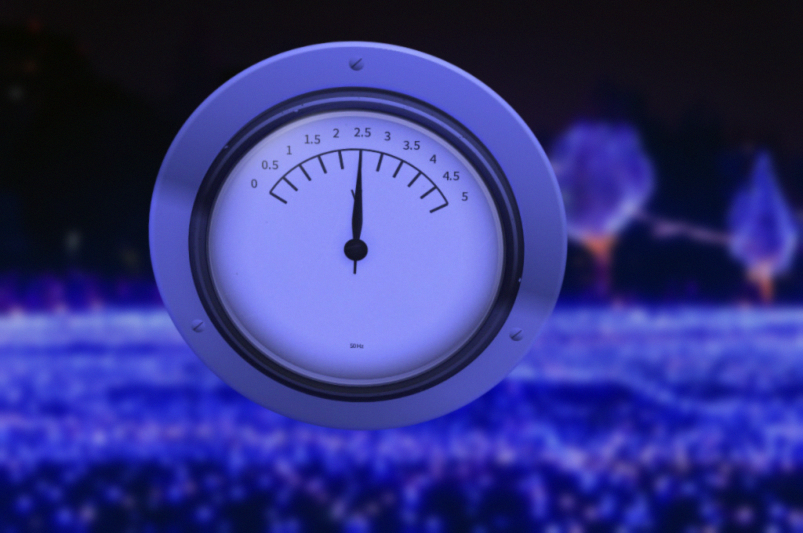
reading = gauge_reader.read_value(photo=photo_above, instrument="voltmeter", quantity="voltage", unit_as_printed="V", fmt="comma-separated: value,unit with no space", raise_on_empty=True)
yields 2.5,V
